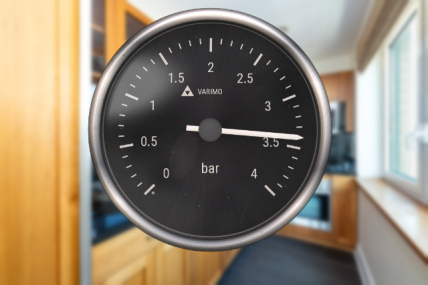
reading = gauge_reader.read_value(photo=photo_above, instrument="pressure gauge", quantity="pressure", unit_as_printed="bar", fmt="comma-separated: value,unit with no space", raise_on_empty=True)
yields 3.4,bar
